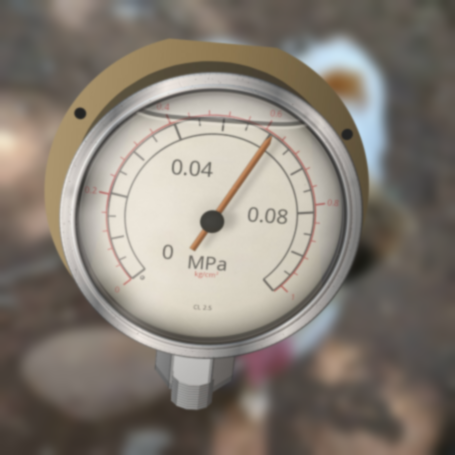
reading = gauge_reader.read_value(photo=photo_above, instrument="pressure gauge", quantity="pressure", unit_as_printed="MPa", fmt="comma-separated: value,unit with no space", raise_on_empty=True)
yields 0.06,MPa
